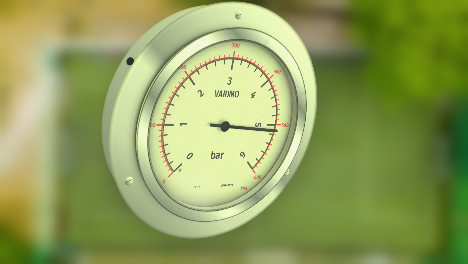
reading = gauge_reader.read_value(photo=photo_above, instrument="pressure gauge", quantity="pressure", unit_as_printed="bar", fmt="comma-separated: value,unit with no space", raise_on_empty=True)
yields 5.1,bar
